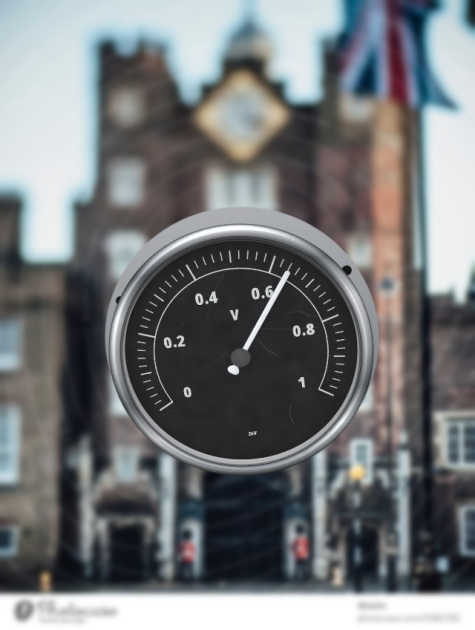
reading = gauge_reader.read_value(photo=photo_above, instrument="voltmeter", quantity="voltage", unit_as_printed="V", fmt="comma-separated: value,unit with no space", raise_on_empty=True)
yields 0.64,V
